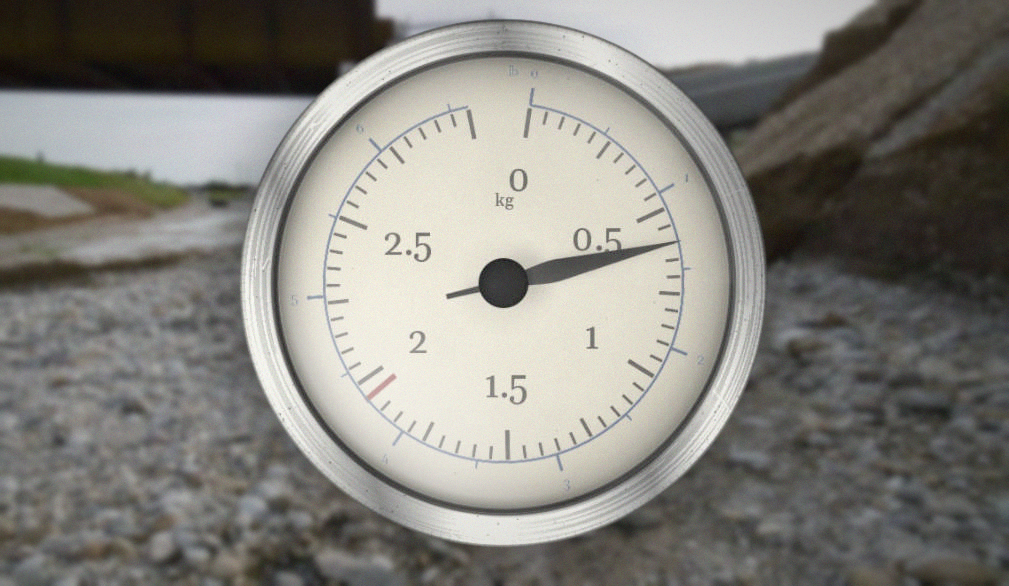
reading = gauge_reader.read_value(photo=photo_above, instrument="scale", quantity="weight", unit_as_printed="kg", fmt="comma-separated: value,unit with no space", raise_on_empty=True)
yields 0.6,kg
